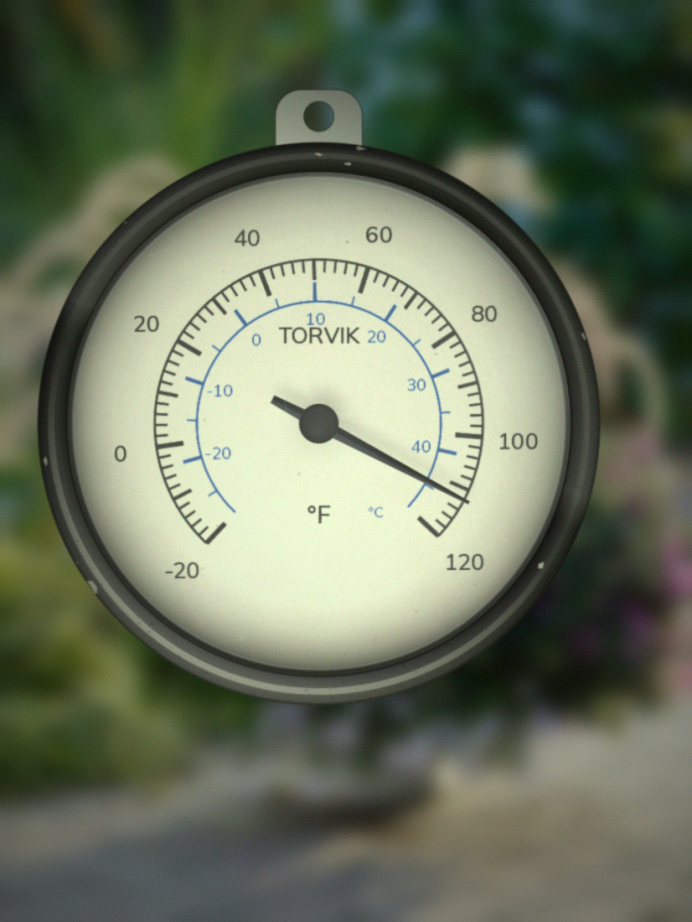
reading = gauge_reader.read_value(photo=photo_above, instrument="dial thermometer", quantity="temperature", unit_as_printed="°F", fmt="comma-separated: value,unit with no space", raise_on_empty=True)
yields 112,°F
